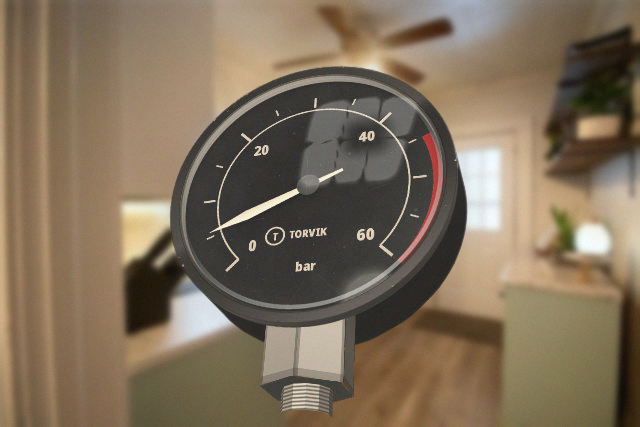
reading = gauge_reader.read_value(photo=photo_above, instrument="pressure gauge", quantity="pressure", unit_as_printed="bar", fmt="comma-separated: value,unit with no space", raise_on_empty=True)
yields 5,bar
